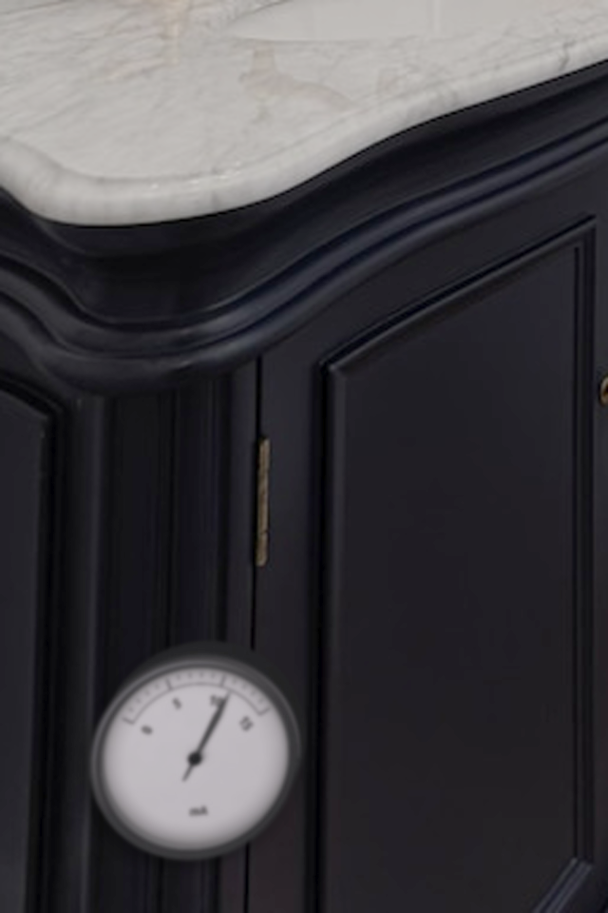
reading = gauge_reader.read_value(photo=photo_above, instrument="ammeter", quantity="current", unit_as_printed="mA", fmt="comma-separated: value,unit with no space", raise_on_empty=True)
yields 11,mA
